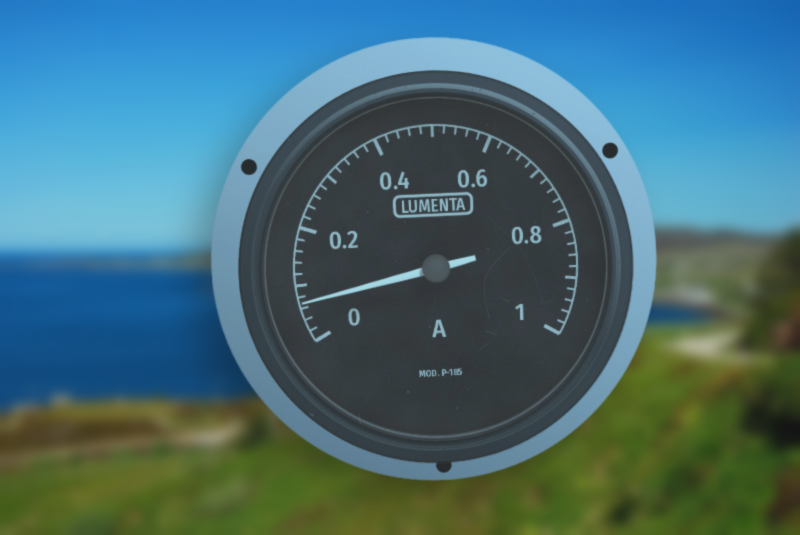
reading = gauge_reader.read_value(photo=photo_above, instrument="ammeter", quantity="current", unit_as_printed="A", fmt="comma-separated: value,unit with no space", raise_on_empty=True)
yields 0.07,A
